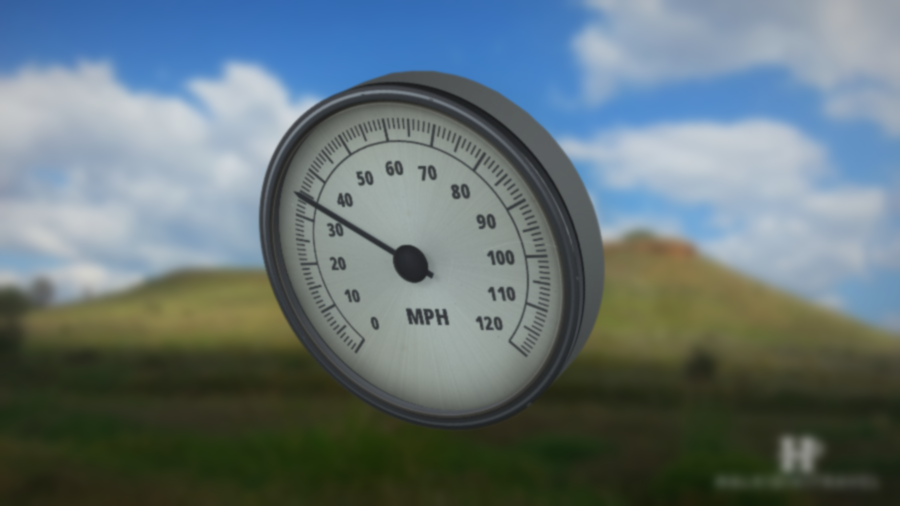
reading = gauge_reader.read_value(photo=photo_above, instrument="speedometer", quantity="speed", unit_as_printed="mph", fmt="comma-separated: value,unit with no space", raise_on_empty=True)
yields 35,mph
